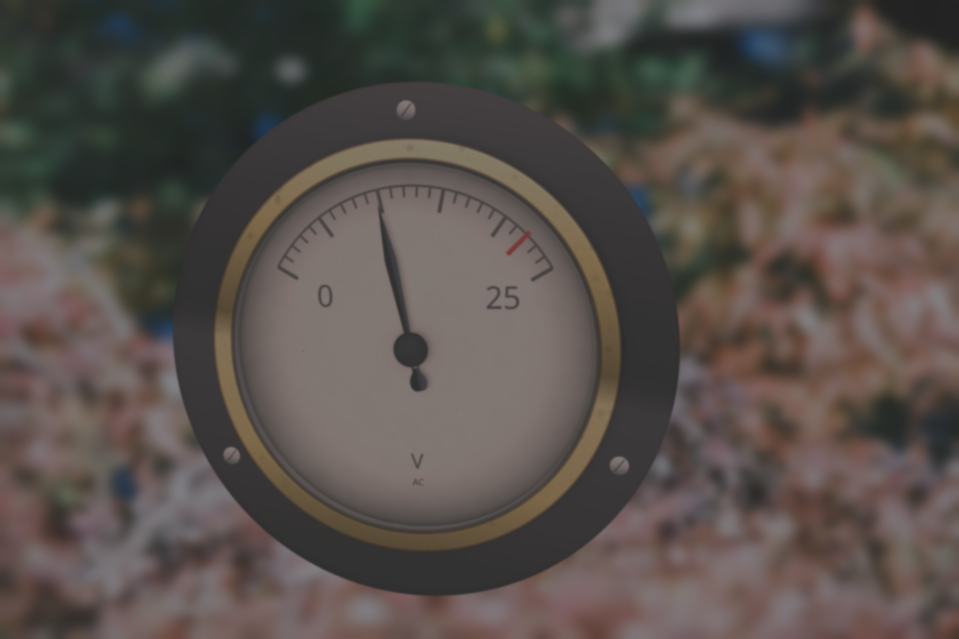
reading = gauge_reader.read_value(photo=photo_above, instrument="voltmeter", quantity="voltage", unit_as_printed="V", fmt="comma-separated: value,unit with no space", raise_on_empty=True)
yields 10,V
